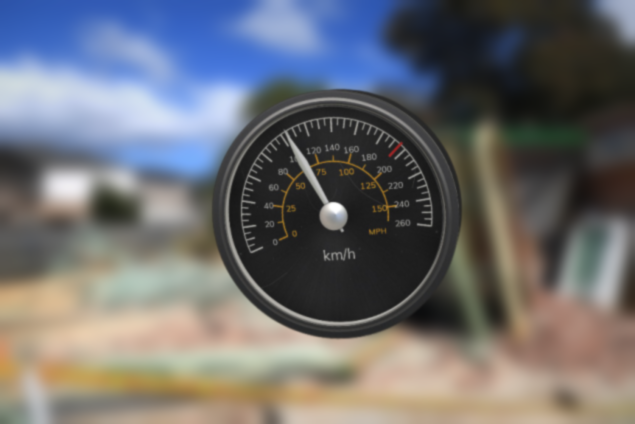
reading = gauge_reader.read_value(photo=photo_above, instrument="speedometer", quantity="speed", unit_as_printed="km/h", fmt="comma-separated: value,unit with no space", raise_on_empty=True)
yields 105,km/h
